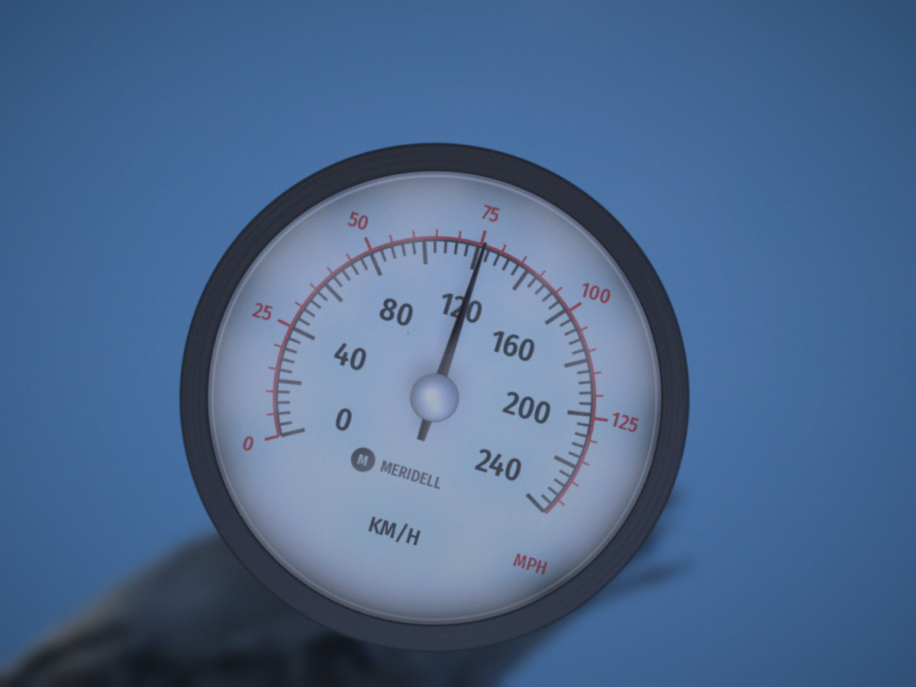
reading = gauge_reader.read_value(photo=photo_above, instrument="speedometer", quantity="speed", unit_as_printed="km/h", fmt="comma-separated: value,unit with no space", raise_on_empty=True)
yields 122,km/h
